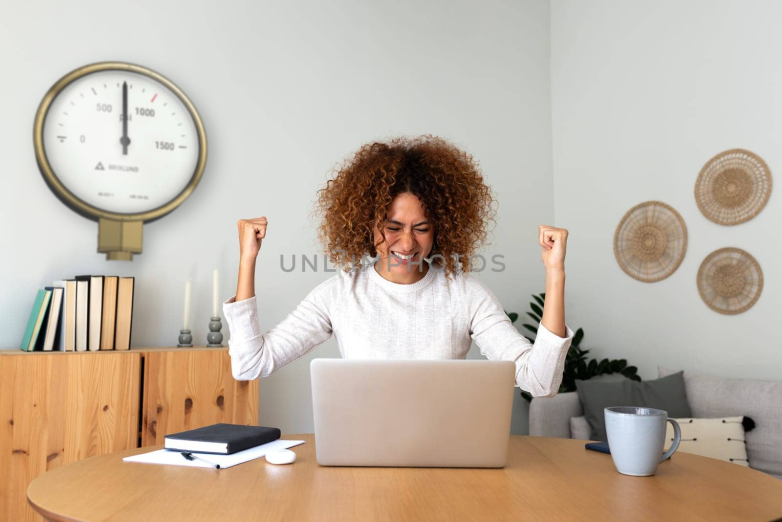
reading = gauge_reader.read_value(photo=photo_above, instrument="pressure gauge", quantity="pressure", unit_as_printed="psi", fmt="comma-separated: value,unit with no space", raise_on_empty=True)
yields 750,psi
